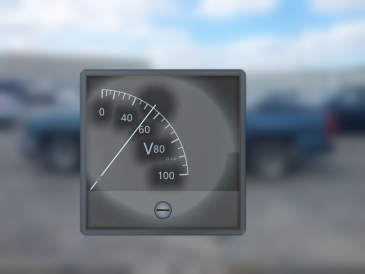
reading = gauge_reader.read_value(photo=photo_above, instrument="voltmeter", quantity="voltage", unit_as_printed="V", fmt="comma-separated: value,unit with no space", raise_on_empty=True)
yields 55,V
